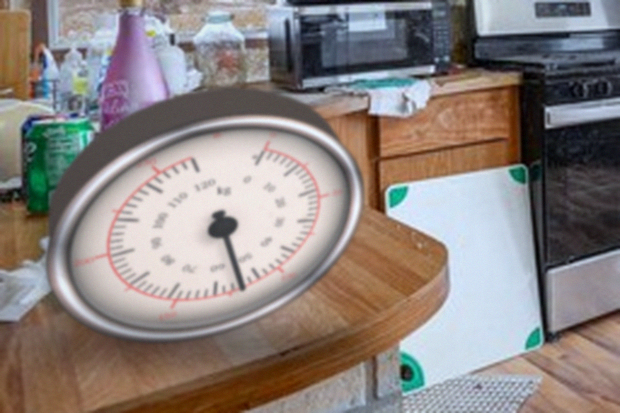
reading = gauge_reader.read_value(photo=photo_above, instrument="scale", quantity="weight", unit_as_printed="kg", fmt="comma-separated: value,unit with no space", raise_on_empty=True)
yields 54,kg
